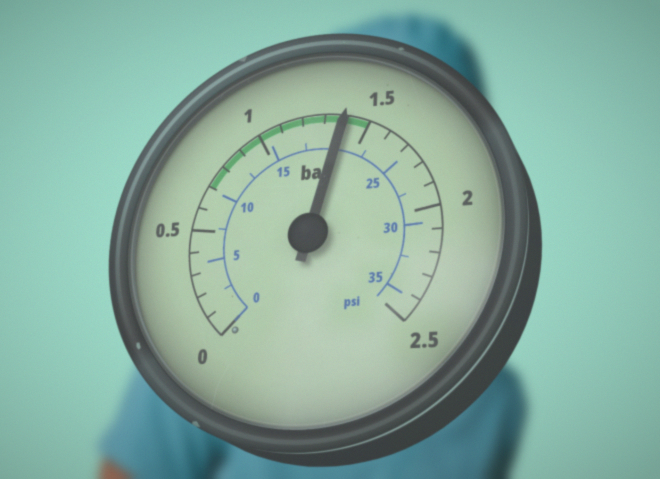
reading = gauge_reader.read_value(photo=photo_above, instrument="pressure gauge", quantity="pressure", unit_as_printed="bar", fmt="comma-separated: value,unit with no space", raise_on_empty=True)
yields 1.4,bar
